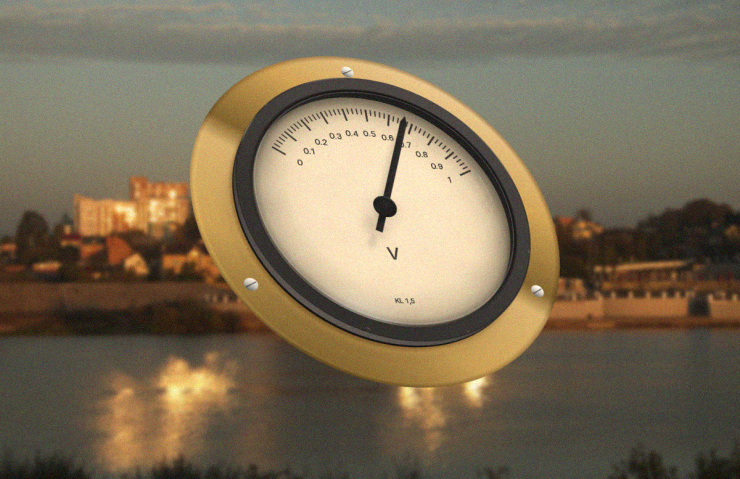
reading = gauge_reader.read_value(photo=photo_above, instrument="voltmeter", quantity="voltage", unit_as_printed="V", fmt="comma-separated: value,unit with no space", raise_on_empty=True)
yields 0.66,V
